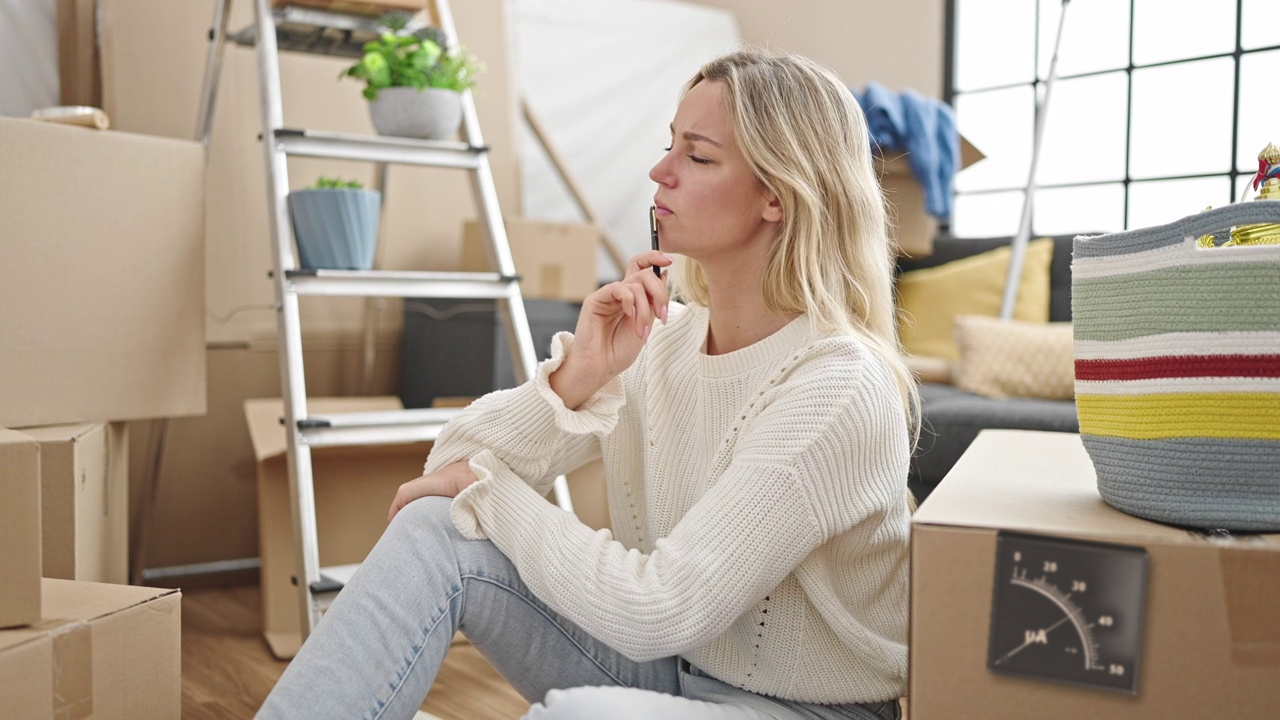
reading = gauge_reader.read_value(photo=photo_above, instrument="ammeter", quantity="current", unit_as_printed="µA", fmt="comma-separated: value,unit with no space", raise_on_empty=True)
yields 35,µA
